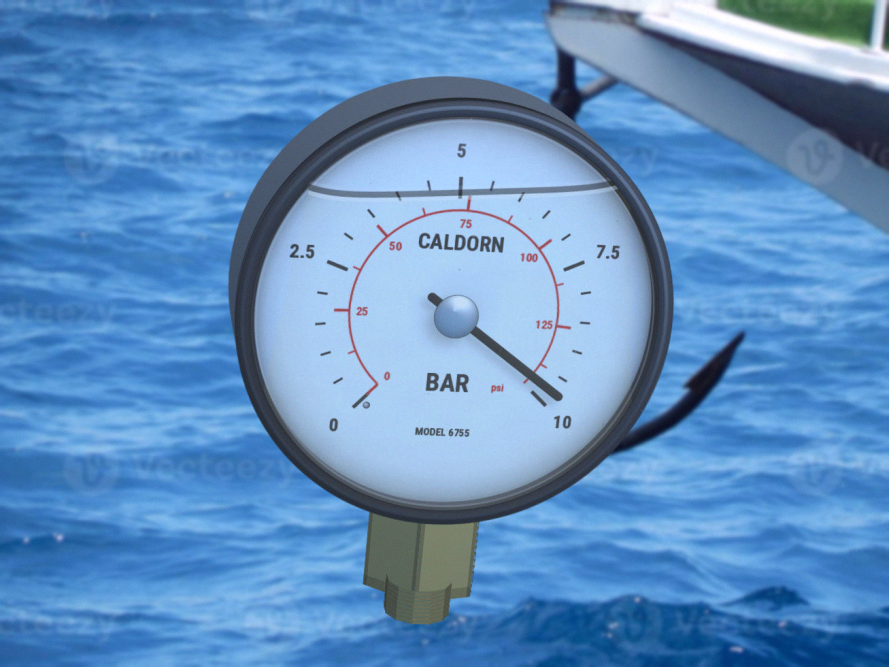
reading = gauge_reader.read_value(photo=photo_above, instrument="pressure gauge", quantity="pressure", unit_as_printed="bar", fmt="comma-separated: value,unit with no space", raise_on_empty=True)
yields 9.75,bar
